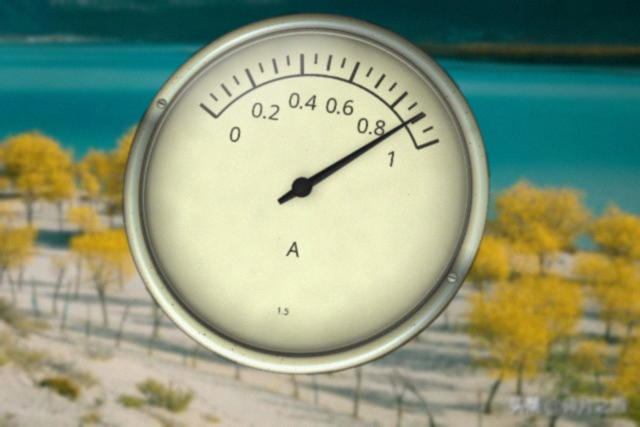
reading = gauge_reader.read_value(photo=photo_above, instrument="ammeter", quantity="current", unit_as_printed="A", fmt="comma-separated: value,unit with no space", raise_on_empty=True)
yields 0.9,A
